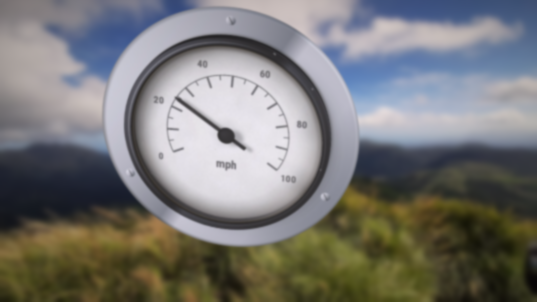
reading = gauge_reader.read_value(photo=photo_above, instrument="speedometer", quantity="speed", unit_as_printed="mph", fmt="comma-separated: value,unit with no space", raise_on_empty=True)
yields 25,mph
